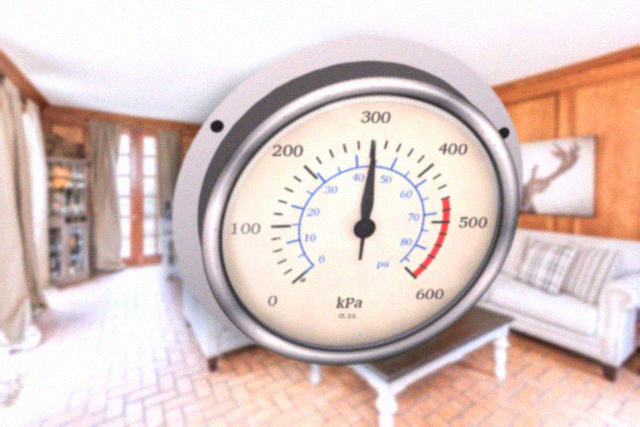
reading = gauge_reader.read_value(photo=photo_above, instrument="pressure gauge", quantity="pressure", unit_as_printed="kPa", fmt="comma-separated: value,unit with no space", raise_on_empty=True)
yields 300,kPa
